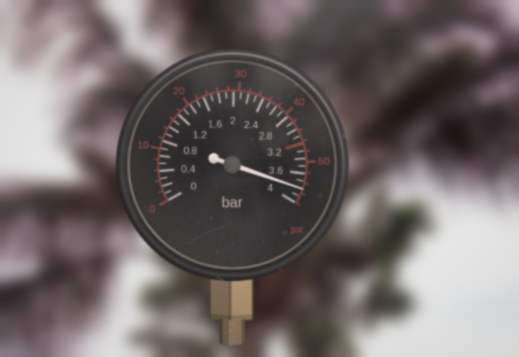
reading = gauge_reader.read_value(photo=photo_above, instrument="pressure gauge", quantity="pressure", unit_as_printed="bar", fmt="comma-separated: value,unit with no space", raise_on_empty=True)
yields 3.8,bar
